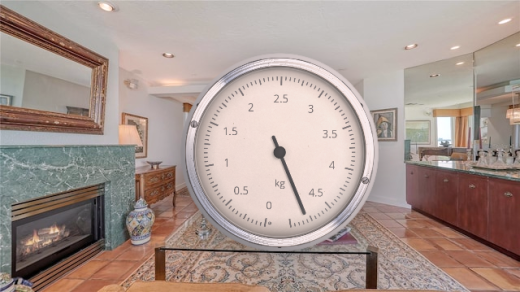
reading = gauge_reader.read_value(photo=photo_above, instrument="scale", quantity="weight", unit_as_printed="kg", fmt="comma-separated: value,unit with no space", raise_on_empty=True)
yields 4.8,kg
